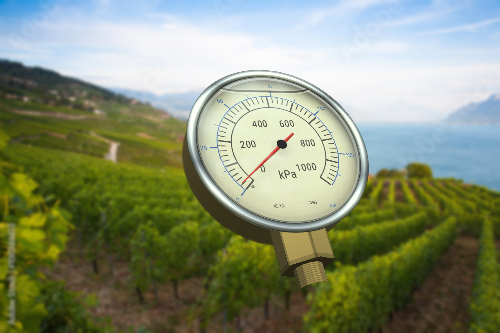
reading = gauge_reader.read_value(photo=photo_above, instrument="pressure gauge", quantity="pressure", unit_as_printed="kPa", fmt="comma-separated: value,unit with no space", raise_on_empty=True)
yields 20,kPa
